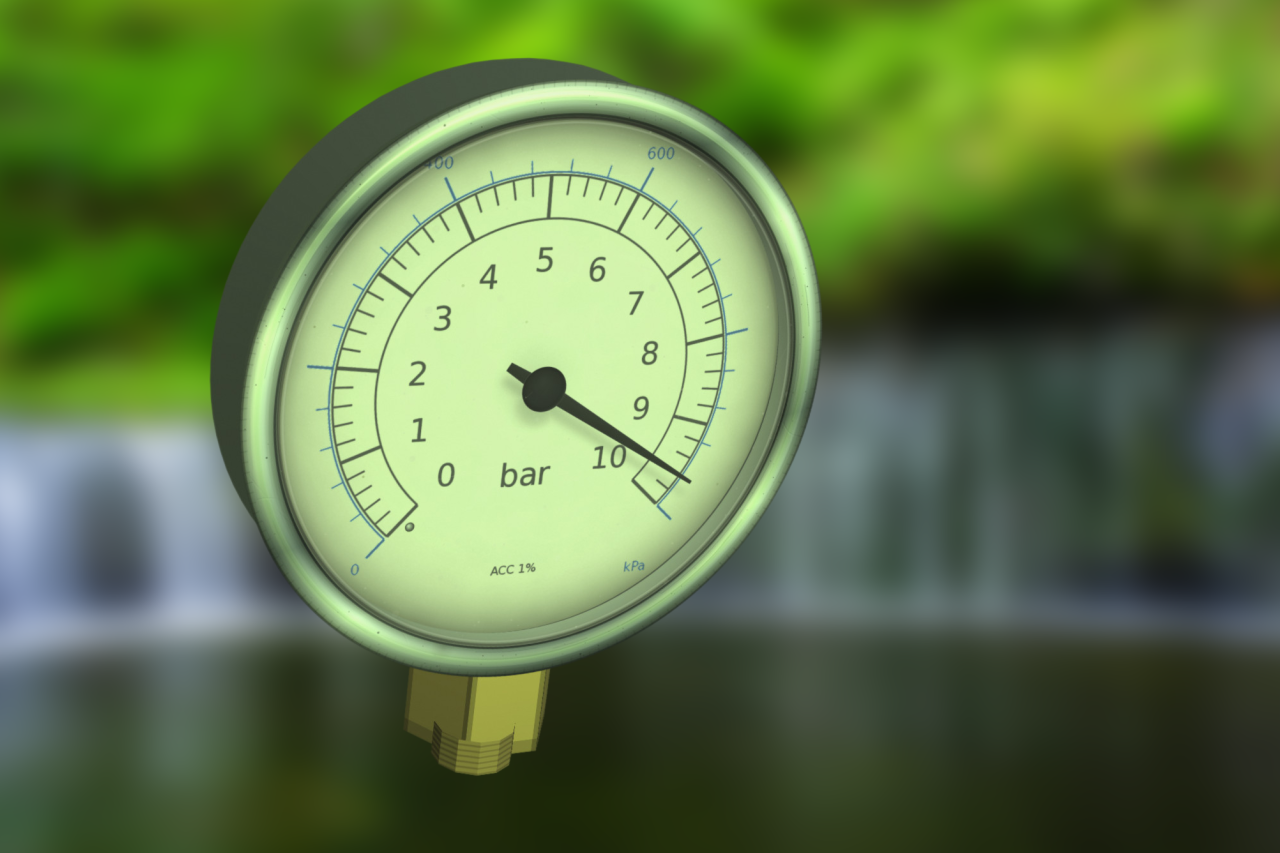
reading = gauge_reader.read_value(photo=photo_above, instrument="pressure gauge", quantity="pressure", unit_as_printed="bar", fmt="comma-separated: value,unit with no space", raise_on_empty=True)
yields 9.6,bar
